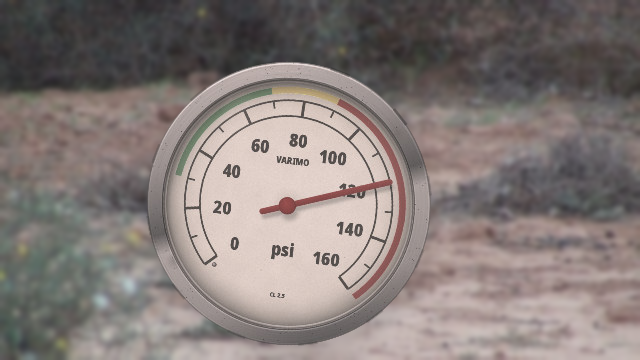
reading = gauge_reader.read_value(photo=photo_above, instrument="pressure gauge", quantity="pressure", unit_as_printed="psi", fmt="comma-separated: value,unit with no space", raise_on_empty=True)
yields 120,psi
